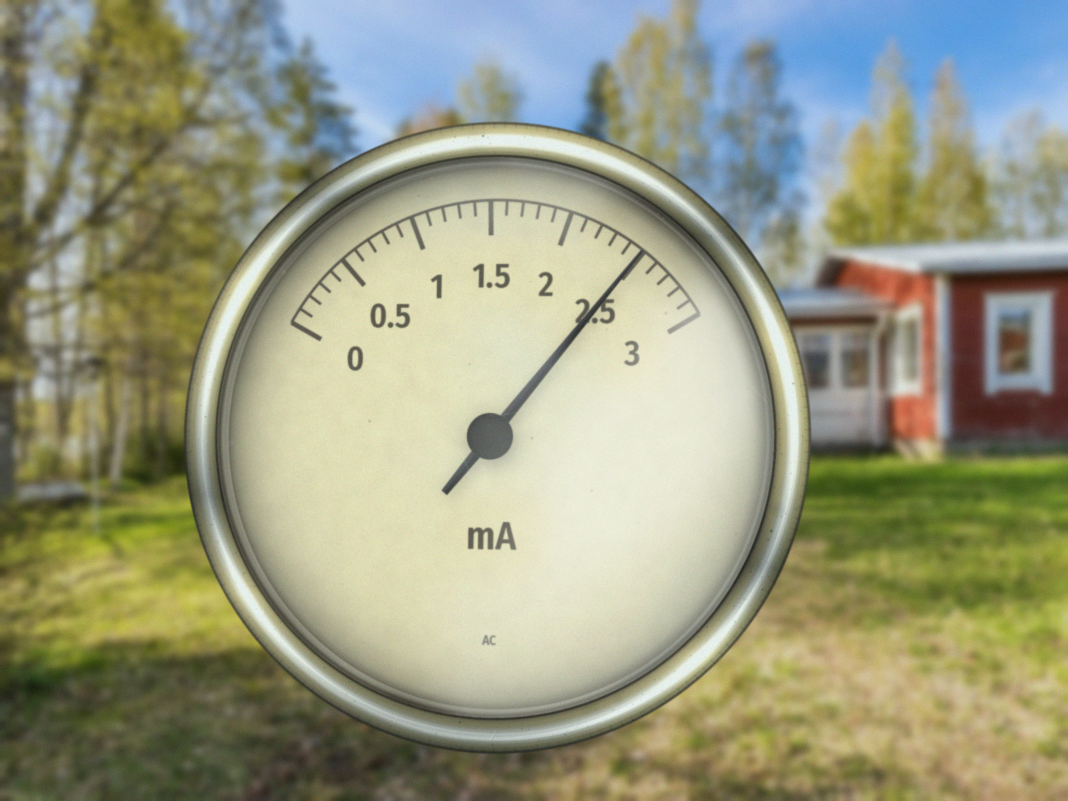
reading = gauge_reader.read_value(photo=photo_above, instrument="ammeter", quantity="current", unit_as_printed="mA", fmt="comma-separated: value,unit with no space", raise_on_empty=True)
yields 2.5,mA
